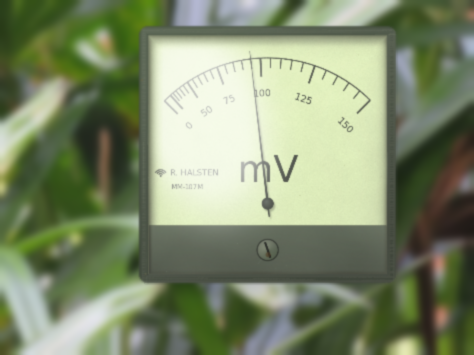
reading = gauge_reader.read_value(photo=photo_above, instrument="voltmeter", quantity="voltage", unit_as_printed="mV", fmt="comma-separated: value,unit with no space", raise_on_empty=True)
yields 95,mV
